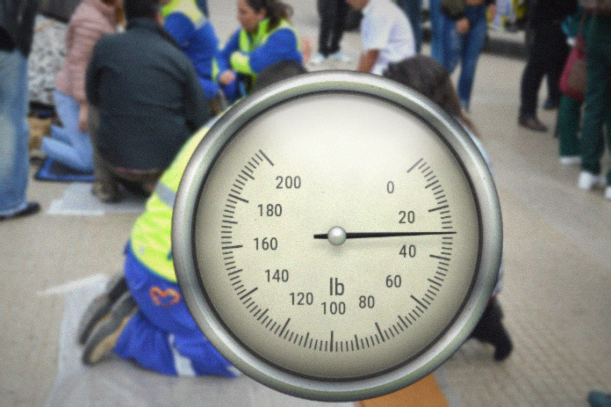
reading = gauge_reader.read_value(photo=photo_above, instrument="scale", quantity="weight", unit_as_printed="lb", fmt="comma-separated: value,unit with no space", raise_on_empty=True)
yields 30,lb
